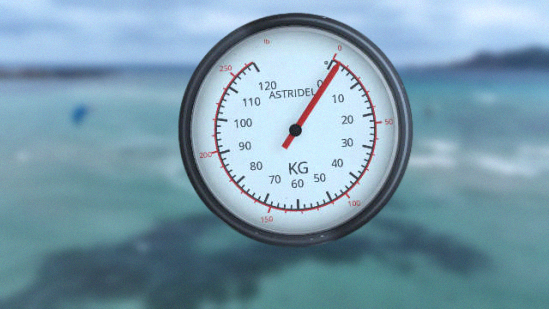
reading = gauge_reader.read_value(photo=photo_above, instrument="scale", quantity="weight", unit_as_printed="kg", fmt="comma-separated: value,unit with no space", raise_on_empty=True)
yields 2,kg
